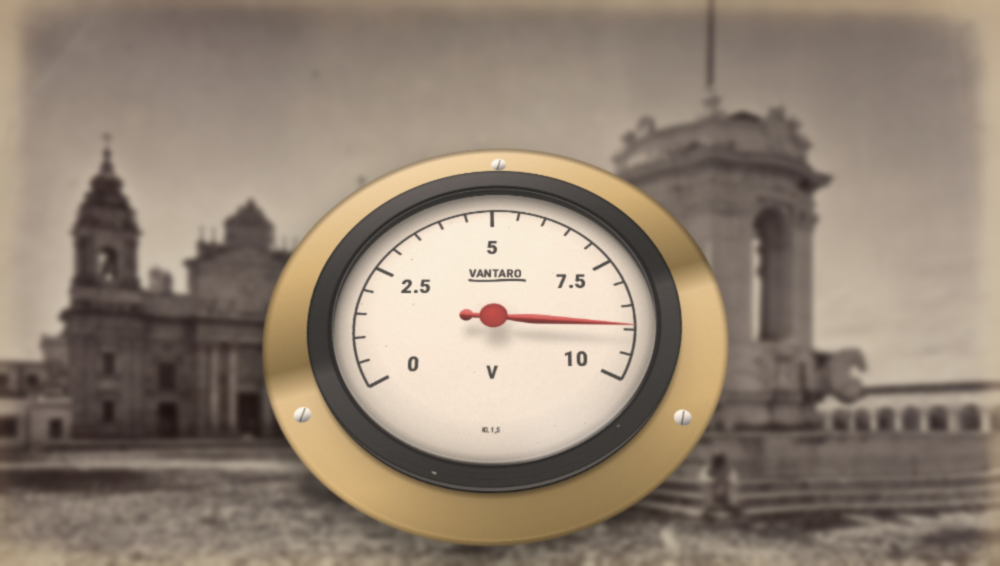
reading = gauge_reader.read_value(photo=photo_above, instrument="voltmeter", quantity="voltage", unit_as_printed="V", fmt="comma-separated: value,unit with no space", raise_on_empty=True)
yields 9,V
